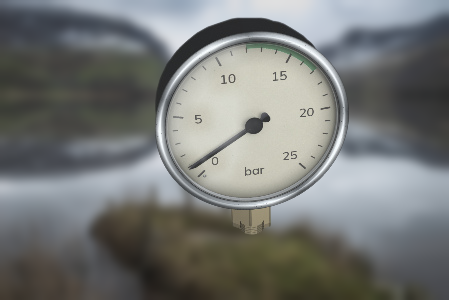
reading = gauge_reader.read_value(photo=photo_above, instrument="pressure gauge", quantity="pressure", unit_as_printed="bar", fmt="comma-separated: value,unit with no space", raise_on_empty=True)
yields 1,bar
